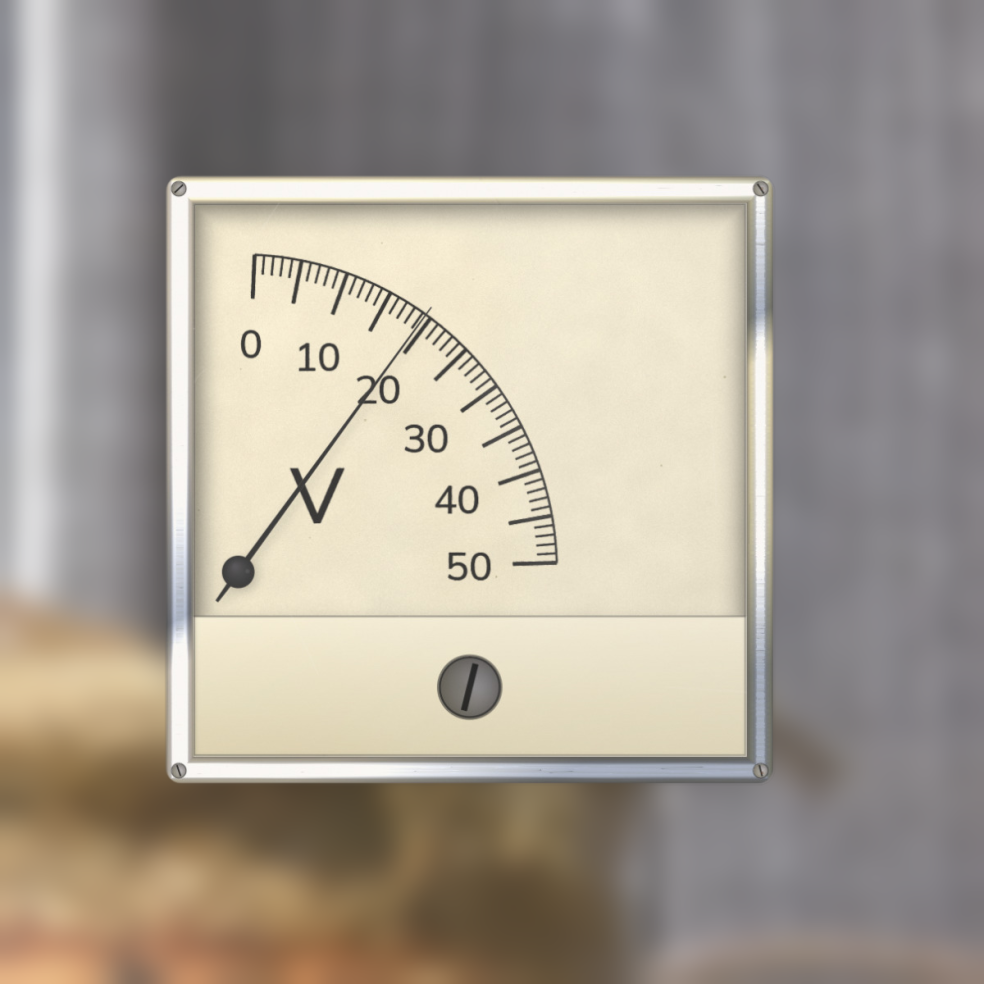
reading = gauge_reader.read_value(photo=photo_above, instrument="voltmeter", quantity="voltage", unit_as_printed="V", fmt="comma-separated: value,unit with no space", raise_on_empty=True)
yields 19.5,V
